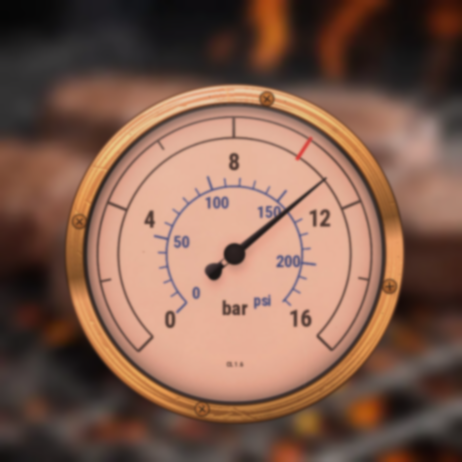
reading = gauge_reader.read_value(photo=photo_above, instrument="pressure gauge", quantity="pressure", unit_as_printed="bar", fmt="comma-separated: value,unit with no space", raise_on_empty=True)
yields 11,bar
